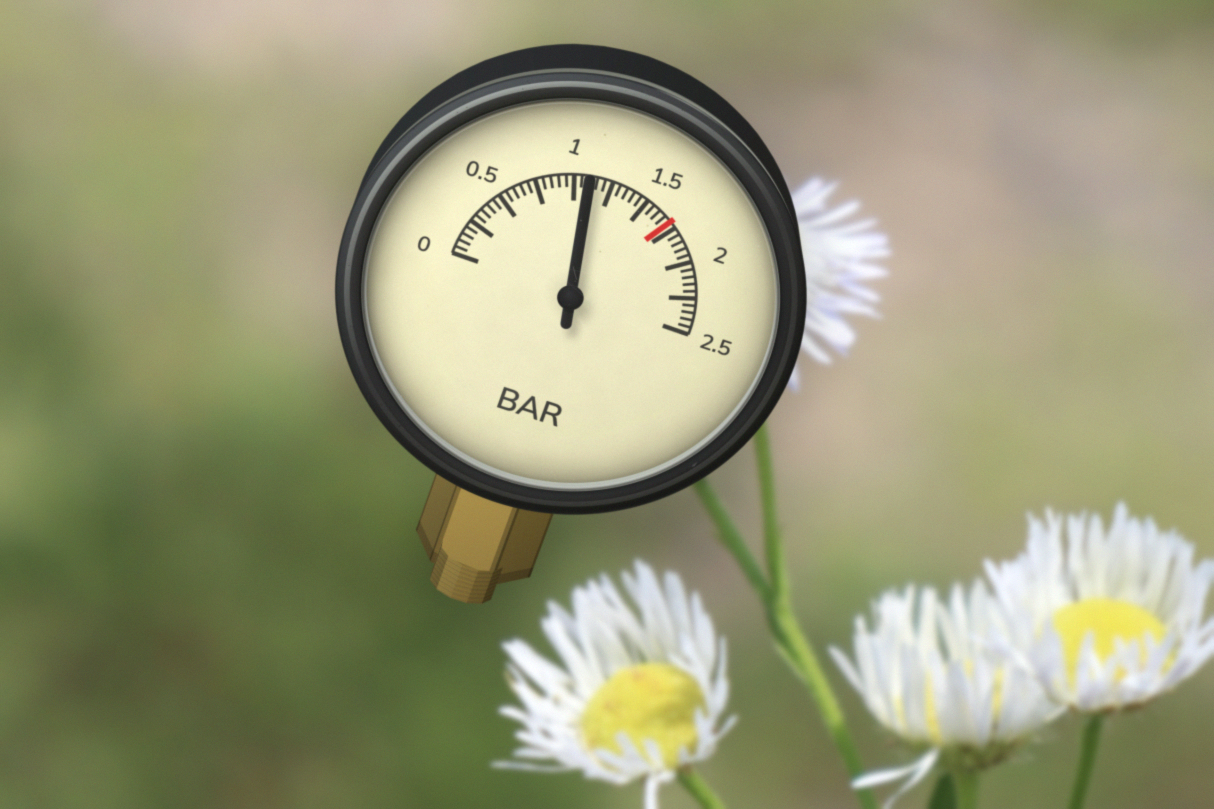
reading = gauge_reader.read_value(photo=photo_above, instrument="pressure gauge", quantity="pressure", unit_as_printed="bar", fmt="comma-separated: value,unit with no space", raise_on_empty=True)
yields 1.1,bar
